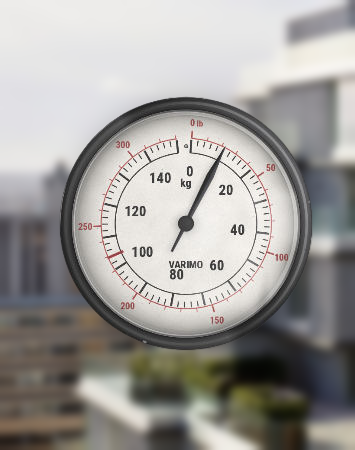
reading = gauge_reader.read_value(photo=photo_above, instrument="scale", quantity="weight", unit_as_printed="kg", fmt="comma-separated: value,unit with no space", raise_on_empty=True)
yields 10,kg
